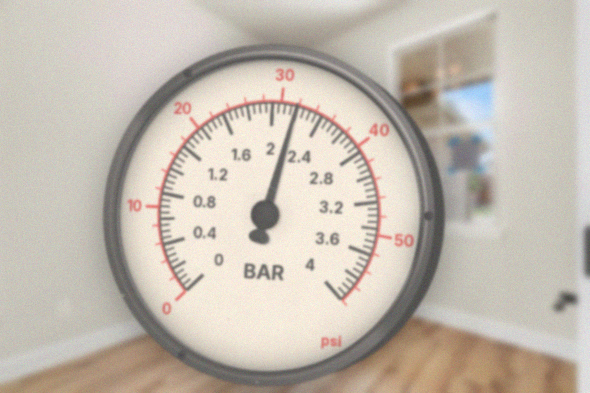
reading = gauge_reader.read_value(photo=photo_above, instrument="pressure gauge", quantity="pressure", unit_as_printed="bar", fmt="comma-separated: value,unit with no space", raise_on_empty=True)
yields 2.2,bar
